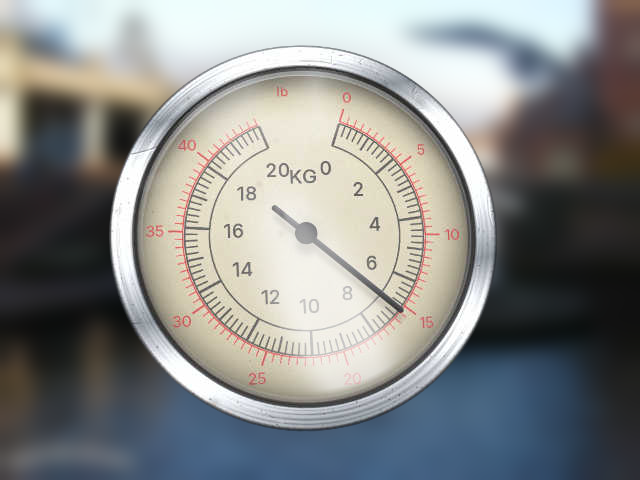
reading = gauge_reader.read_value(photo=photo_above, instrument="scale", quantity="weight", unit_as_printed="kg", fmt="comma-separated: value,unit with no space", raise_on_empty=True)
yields 7,kg
